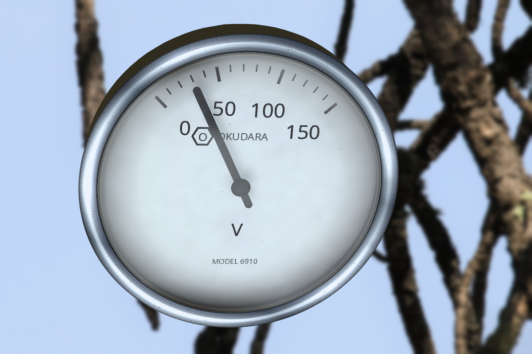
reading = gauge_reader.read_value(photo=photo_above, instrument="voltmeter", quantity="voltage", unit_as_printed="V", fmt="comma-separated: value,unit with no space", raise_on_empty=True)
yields 30,V
